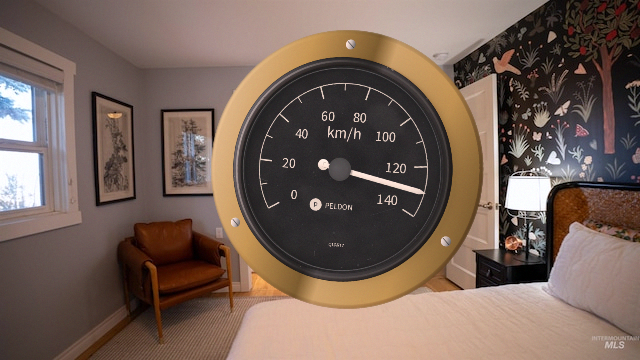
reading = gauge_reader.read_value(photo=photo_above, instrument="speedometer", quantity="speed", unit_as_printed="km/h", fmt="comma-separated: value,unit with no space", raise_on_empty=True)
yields 130,km/h
